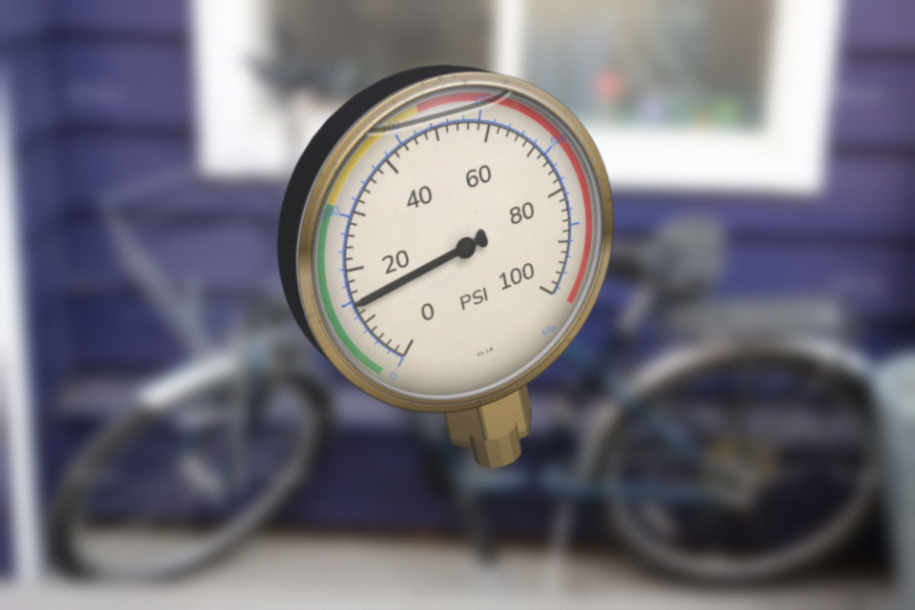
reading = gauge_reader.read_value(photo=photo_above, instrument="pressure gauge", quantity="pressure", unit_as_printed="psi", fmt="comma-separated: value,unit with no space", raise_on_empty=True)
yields 14,psi
